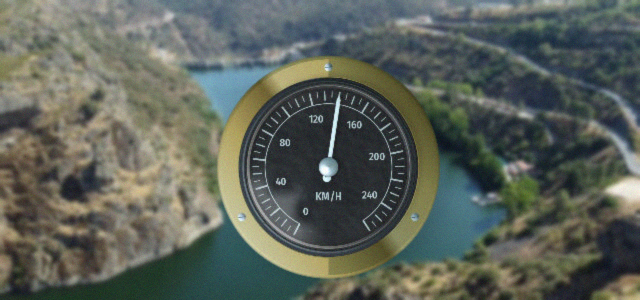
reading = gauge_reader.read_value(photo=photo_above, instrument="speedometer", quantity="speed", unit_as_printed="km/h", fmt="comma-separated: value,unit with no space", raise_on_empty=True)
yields 140,km/h
